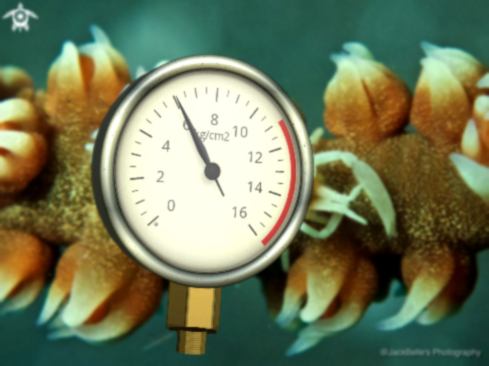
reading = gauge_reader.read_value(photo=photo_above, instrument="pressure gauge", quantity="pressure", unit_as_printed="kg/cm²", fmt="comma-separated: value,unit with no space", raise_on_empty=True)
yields 6,kg/cm²
